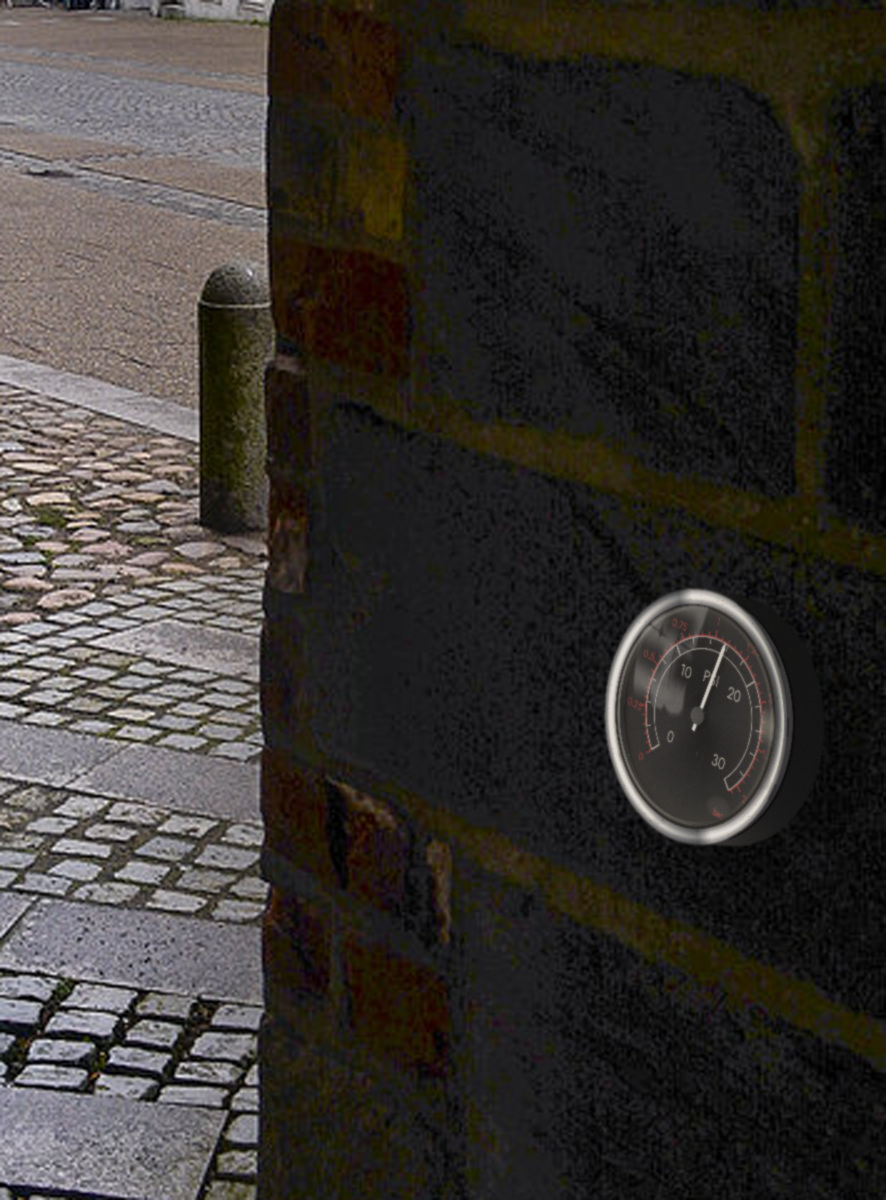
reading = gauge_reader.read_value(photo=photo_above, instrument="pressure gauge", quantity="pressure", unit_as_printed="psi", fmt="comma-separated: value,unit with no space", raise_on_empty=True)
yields 16,psi
